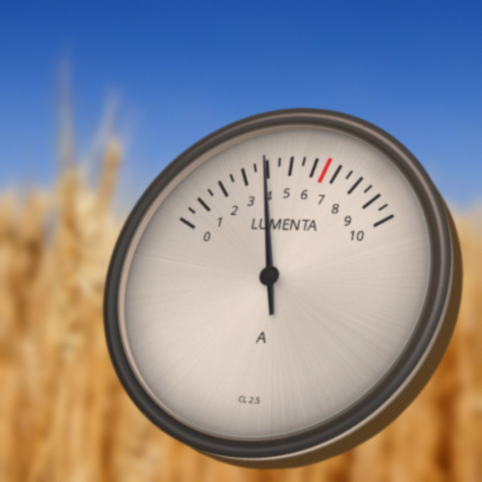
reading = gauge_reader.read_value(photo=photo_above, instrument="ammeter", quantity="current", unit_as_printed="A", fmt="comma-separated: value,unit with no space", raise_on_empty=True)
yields 4,A
